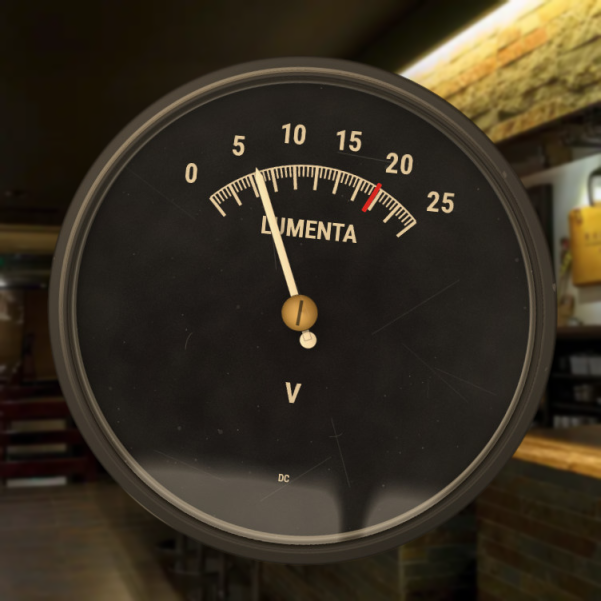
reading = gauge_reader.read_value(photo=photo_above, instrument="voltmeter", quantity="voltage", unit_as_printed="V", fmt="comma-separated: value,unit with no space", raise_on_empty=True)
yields 6,V
